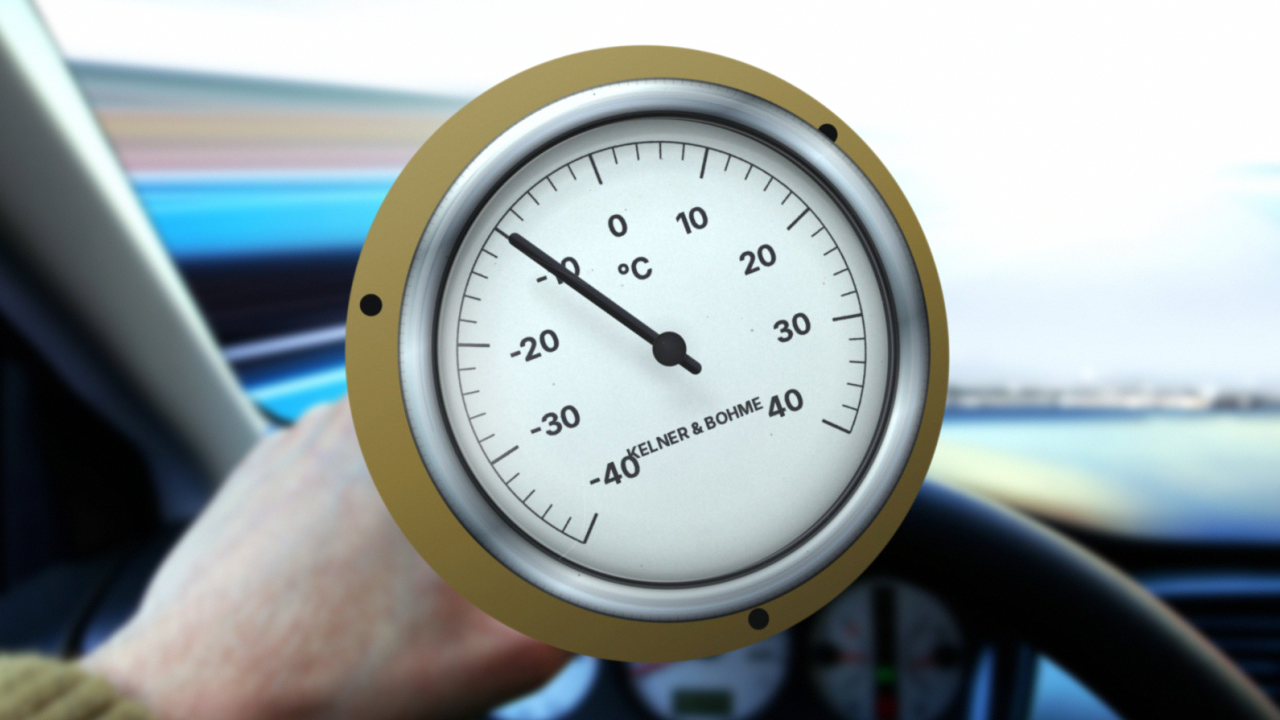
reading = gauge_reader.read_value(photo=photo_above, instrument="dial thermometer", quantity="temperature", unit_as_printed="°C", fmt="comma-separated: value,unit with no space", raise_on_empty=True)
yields -10,°C
